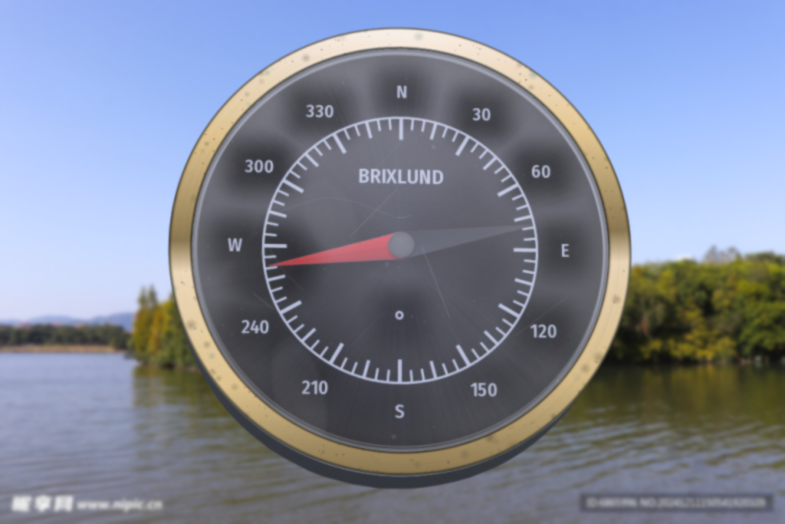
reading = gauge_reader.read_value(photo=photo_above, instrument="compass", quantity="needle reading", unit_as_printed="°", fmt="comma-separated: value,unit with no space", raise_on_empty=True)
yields 260,°
